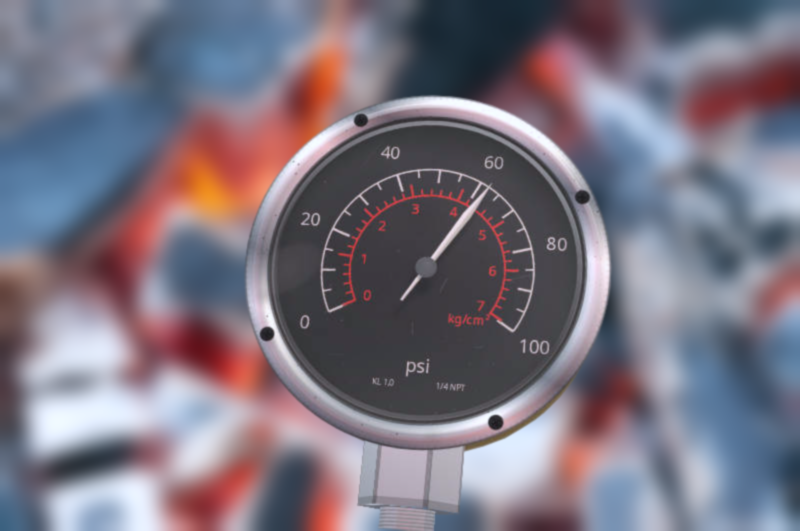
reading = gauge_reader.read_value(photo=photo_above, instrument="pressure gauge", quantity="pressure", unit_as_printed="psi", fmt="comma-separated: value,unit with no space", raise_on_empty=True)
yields 62.5,psi
